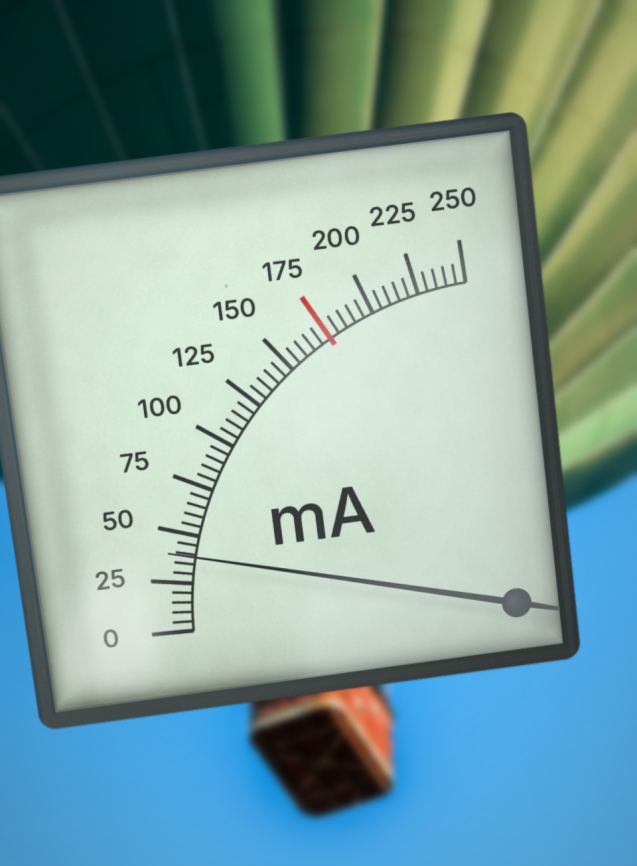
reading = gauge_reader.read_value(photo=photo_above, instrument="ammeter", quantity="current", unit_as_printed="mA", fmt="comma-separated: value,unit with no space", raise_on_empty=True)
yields 40,mA
